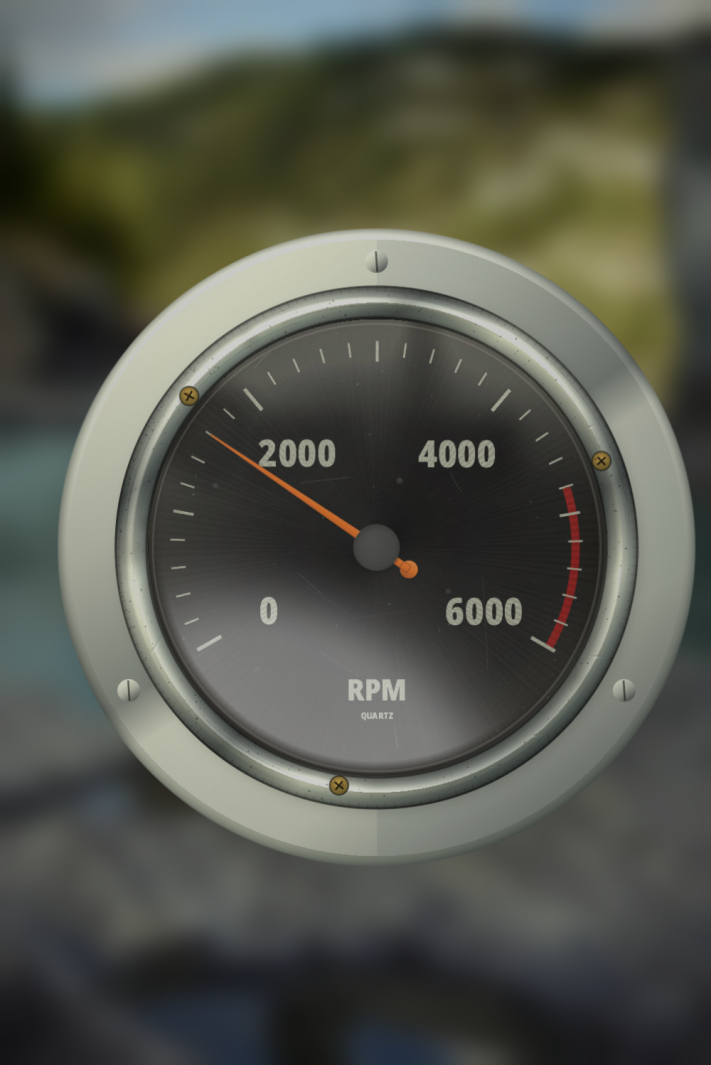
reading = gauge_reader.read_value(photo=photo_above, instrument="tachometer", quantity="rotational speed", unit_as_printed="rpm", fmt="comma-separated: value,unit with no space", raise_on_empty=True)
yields 1600,rpm
